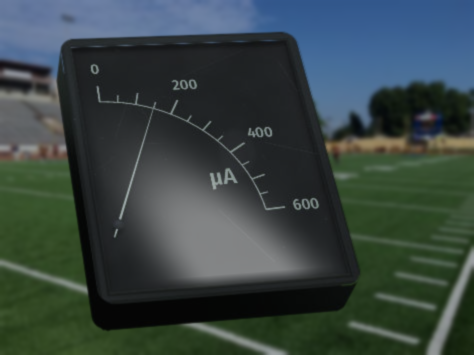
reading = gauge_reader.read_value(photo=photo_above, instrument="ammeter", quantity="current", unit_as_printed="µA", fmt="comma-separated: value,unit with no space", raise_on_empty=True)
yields 150,µA
